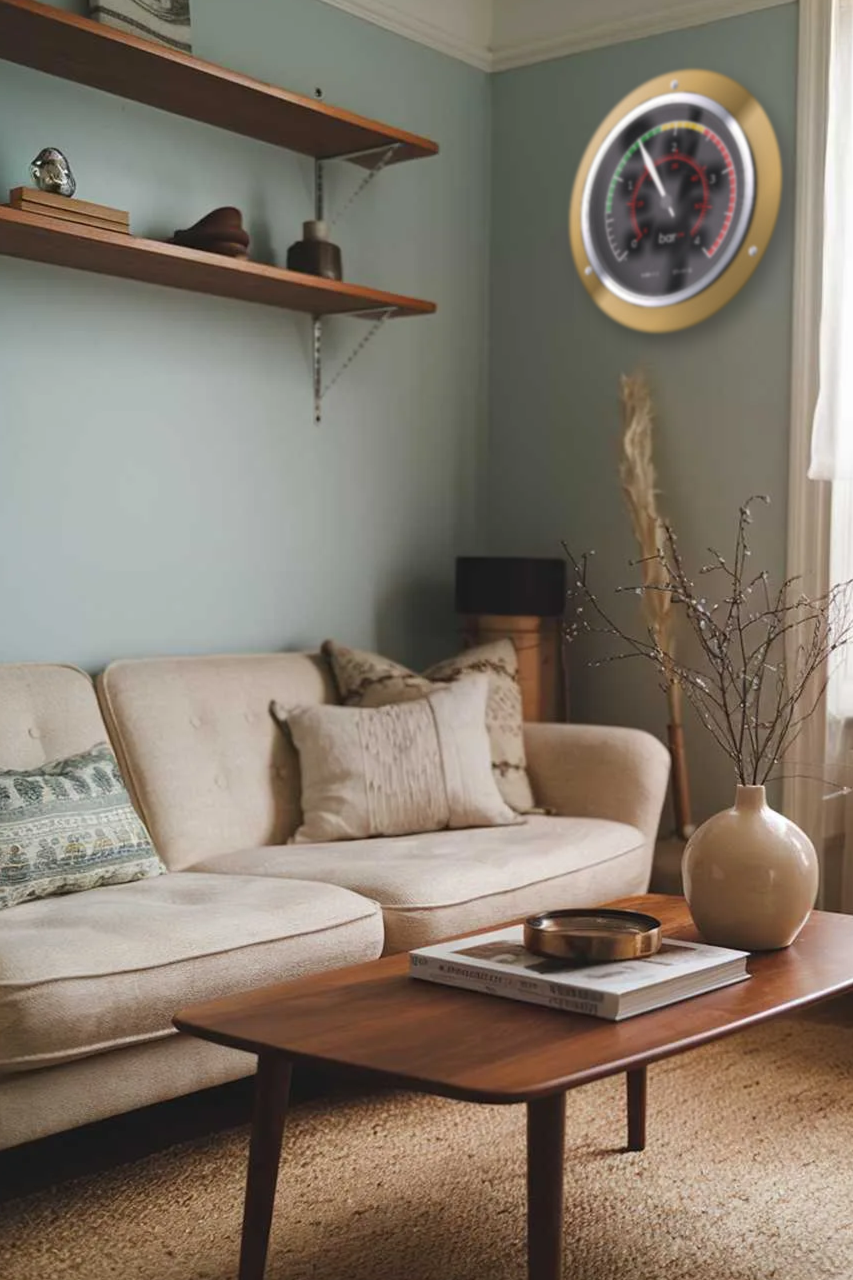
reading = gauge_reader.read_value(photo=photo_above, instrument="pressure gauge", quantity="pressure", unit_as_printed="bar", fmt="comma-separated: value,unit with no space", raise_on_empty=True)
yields 1.5,bar
